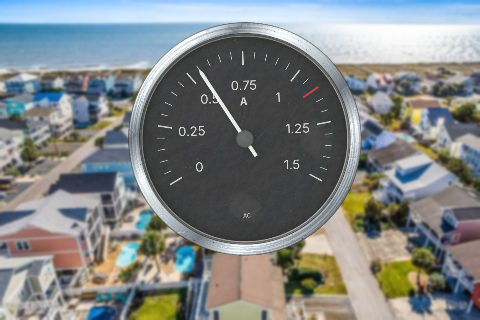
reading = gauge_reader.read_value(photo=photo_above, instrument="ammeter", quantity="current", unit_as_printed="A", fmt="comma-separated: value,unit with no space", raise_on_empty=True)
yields 0.55,A
